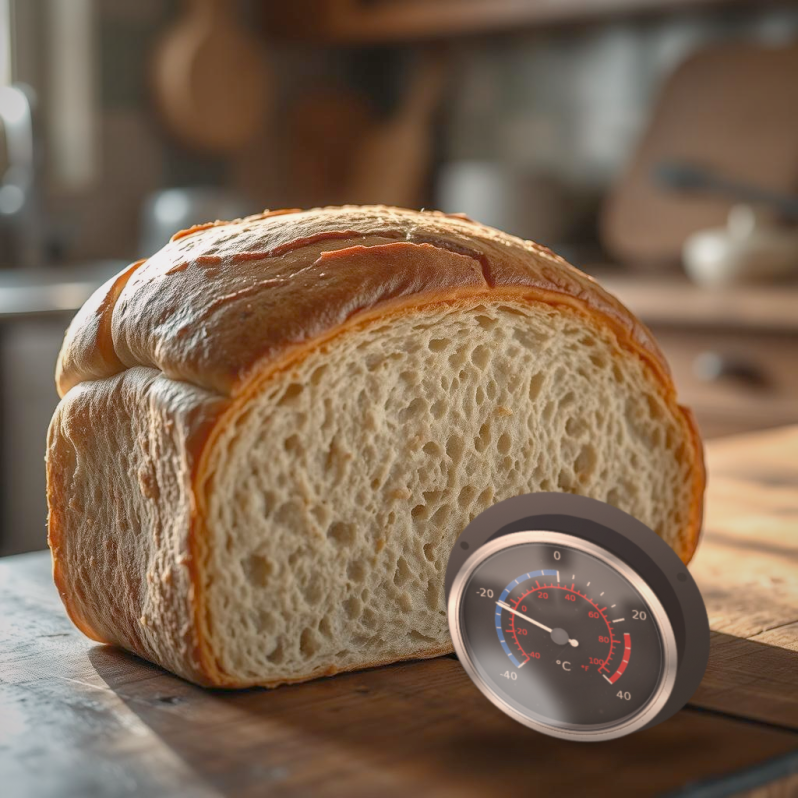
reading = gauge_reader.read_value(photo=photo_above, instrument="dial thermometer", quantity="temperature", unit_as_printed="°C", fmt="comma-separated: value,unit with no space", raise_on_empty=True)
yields -20,°C
